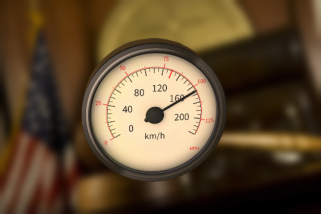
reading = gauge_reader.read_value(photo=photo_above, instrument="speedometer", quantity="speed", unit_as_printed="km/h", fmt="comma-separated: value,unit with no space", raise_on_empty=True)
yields 165,km/h
